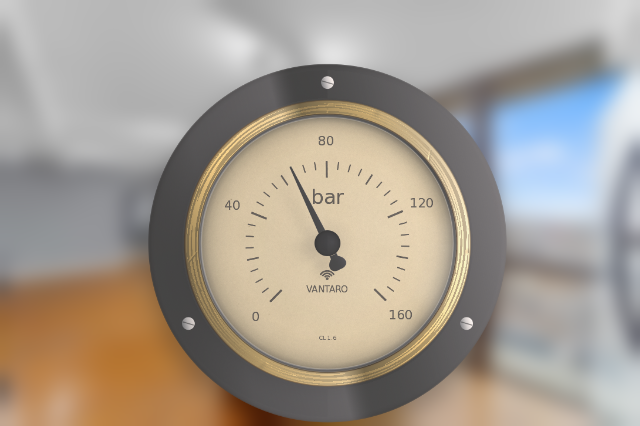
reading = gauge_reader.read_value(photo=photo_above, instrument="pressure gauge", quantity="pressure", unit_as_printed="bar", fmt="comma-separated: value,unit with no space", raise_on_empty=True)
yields 65,bar
